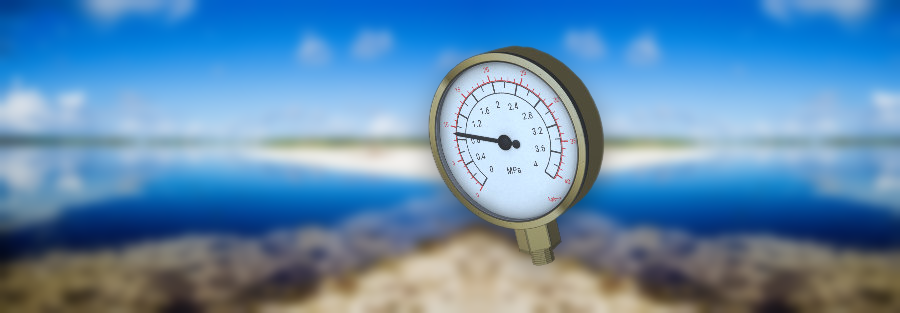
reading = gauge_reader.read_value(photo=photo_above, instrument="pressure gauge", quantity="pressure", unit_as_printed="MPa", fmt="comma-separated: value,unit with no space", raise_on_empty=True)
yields 0.9,MPa
